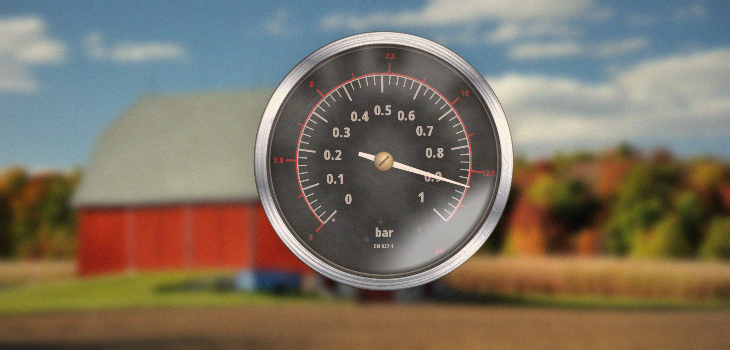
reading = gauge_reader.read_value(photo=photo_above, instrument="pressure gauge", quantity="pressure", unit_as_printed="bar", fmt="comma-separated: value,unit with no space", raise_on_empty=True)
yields 0.9,bar
